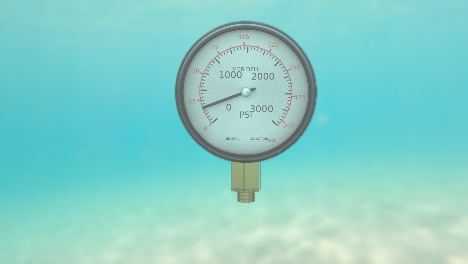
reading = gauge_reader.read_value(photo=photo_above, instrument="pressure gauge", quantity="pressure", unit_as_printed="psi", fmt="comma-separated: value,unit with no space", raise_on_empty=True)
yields 250,psi
